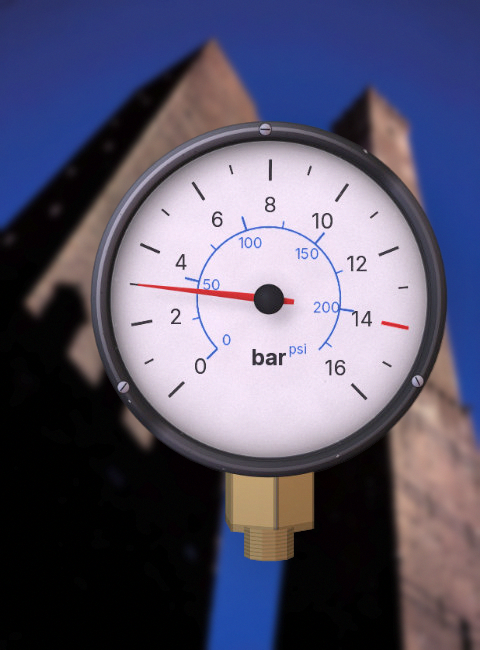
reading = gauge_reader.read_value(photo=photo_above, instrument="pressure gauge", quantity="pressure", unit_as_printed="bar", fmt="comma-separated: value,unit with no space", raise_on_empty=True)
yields 3,bar
